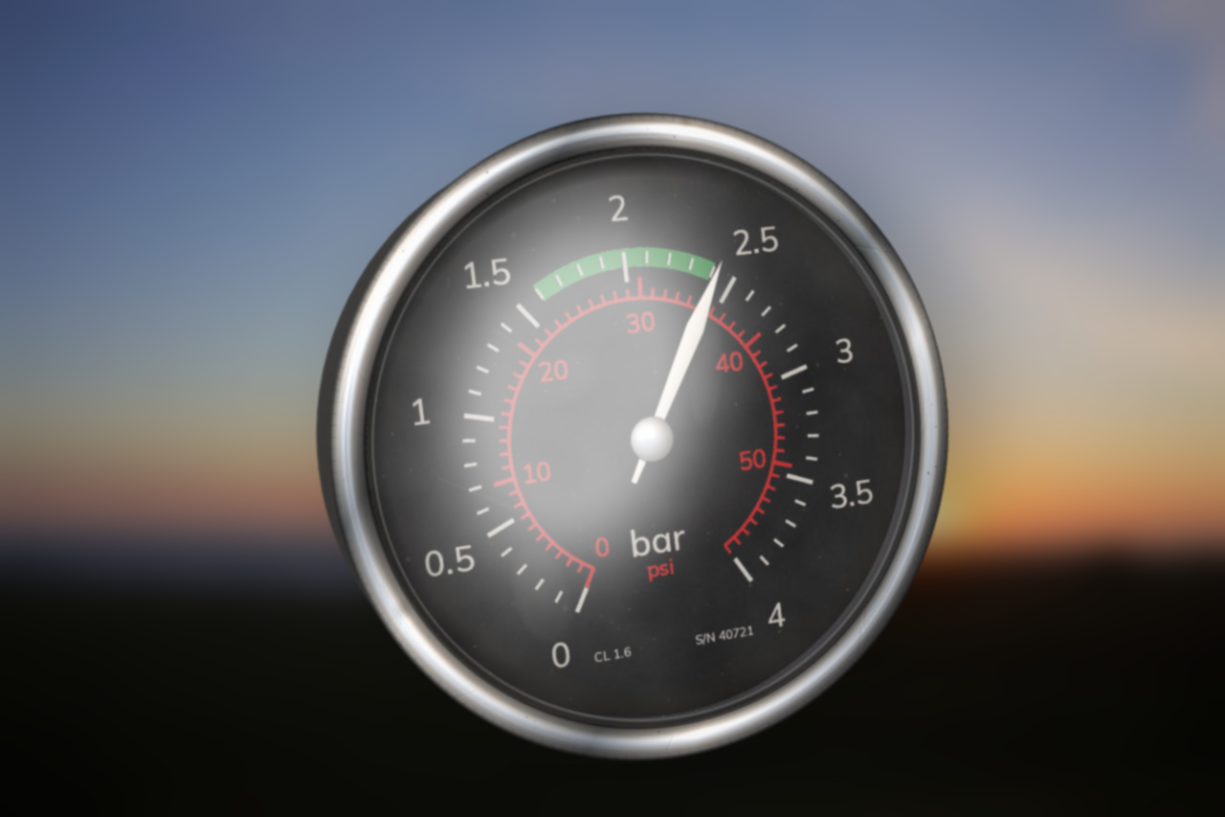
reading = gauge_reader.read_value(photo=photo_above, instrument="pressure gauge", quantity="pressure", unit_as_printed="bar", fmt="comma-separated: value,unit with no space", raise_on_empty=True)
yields 2.4,bar
